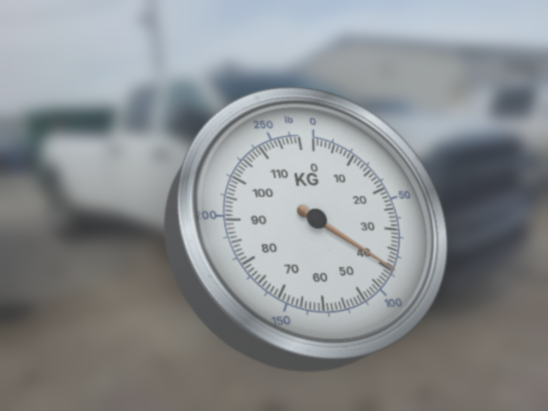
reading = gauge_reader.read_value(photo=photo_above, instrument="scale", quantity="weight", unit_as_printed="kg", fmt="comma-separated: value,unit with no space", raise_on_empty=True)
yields 40,kg
